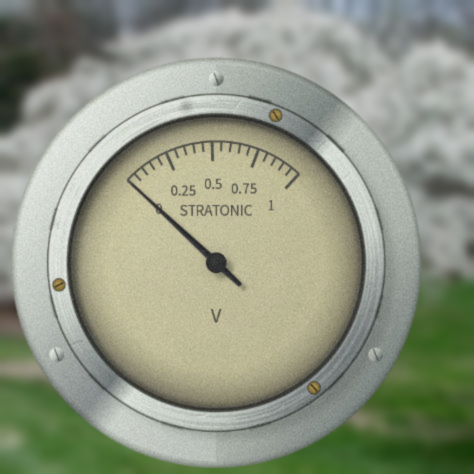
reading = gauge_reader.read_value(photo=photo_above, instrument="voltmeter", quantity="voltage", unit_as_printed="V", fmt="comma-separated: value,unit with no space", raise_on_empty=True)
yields 0,V
